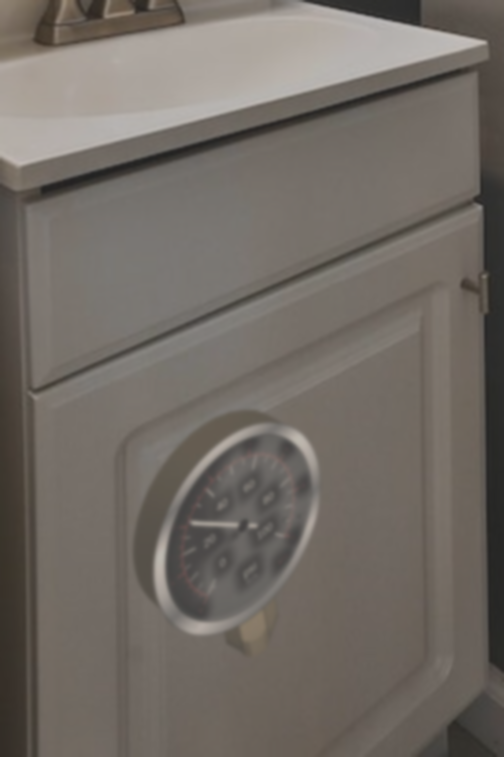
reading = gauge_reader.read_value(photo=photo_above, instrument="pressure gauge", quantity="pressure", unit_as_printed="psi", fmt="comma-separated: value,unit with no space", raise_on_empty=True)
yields 30,psi
